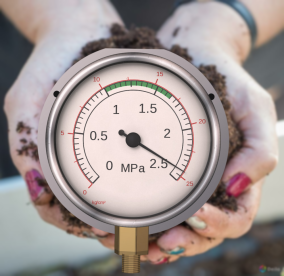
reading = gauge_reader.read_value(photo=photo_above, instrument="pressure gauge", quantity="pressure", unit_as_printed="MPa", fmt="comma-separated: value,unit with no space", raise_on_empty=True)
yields 2.4,MPa
